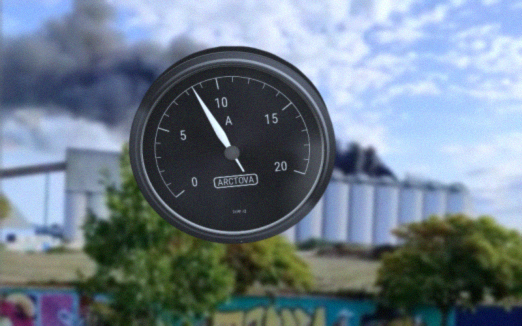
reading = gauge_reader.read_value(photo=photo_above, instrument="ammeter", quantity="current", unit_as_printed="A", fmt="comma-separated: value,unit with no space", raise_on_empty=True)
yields 8.5,A
